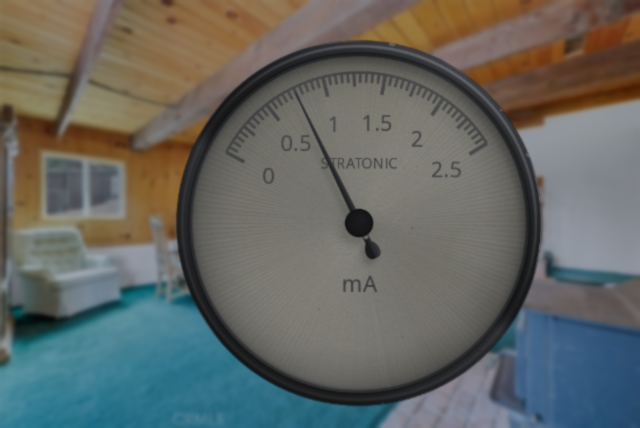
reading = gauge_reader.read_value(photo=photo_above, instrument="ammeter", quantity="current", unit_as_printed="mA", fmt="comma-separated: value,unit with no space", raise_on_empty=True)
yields 0.75,mA
